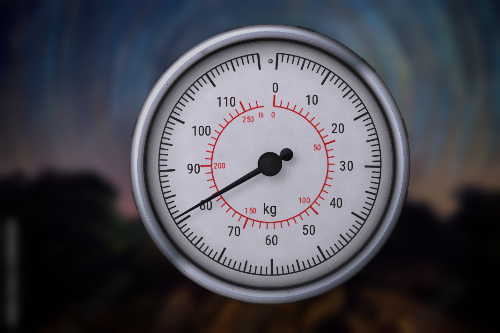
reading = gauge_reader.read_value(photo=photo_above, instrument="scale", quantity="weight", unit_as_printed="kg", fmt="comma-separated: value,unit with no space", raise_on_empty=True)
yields 81,kg
